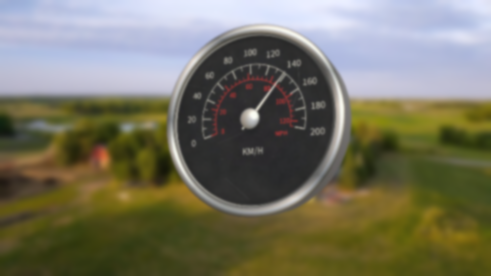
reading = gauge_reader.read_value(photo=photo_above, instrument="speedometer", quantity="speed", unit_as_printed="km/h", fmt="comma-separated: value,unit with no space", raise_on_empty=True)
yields 140,km/h
